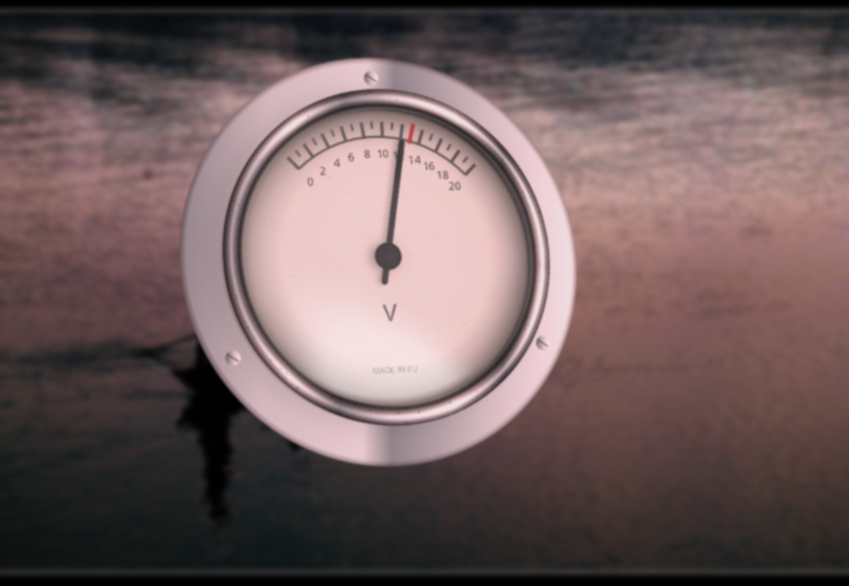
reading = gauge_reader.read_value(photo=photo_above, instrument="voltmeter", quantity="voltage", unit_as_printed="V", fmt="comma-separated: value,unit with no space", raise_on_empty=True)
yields 12,V
